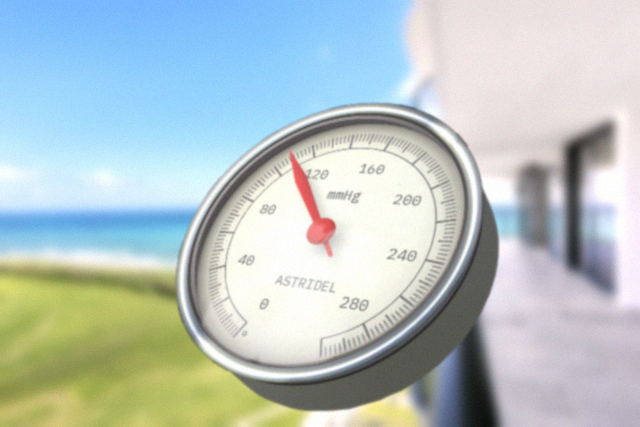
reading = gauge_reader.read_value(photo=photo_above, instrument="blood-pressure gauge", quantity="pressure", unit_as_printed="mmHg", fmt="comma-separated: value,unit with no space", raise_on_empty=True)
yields 110,mmHg
